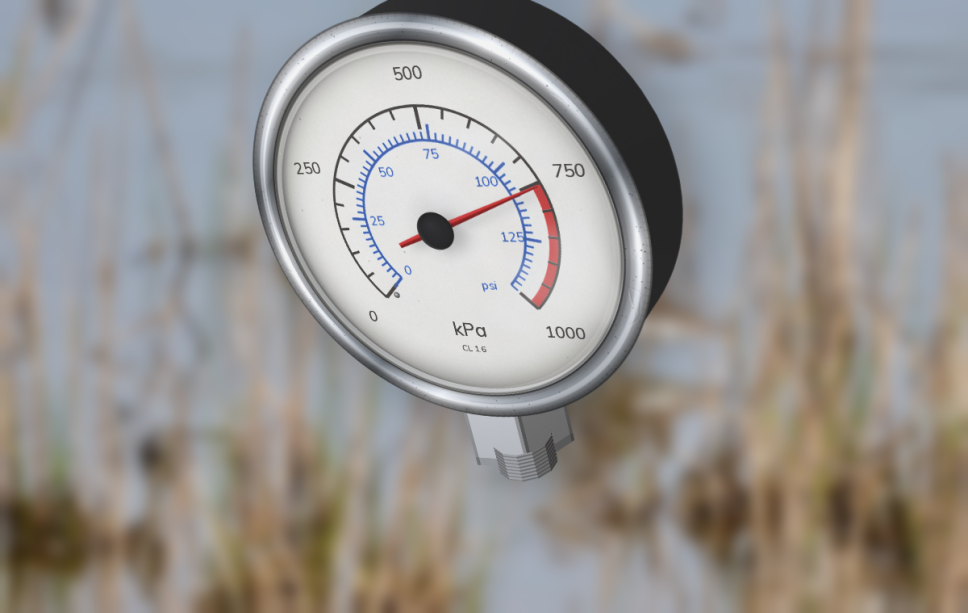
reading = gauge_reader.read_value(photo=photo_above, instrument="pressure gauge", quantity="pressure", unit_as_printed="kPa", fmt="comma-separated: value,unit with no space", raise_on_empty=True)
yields 750,kPa
